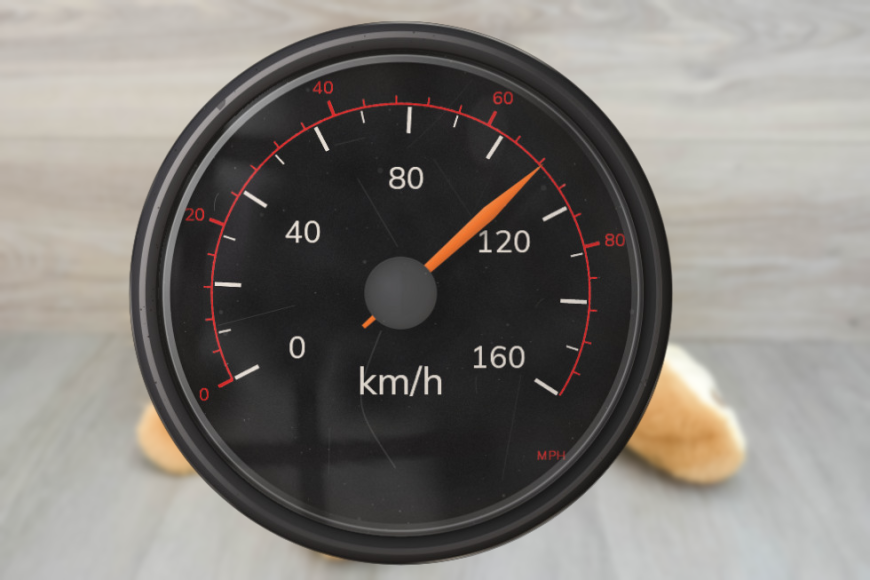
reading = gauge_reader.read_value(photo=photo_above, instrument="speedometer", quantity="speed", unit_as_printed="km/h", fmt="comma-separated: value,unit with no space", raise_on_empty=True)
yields 110,km/h
